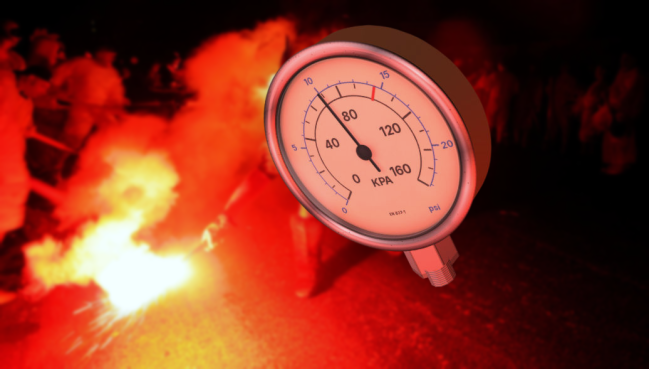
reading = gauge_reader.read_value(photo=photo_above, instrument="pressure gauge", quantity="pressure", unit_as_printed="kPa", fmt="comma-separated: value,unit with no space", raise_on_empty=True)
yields 70,kPa
